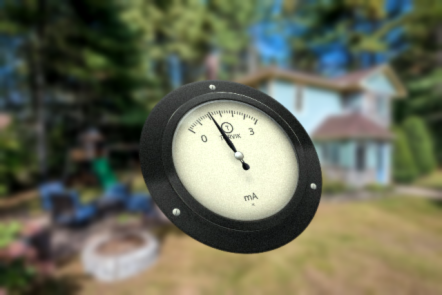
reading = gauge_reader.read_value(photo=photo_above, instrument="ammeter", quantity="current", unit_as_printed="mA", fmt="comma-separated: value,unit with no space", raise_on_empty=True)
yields 1,mA
